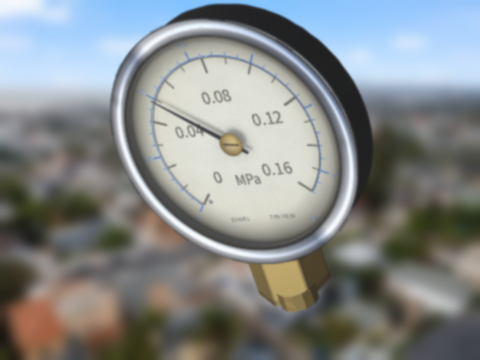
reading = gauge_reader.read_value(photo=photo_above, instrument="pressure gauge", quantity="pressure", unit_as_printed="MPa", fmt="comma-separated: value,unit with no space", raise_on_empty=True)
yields 0.05,MPa
